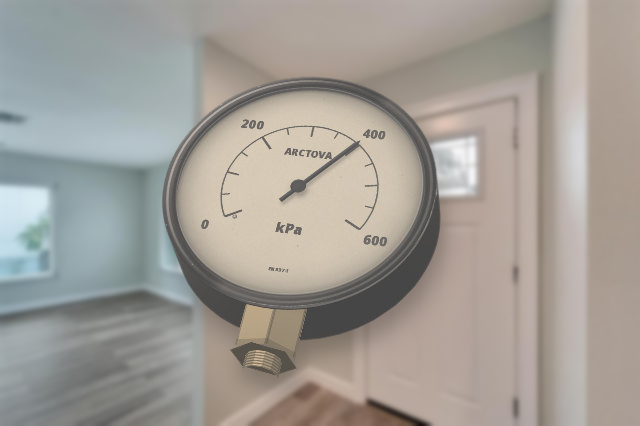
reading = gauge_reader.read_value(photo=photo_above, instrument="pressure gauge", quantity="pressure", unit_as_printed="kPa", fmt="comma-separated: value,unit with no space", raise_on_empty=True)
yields 400,kPa
